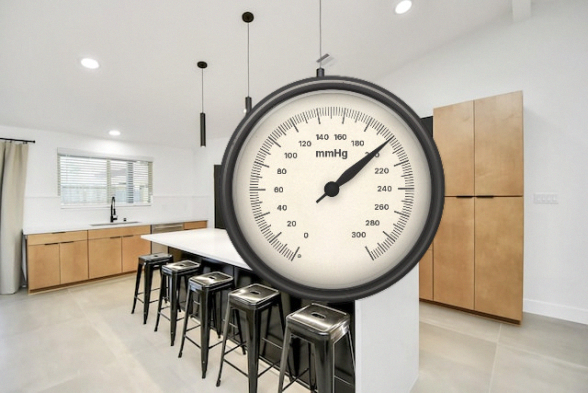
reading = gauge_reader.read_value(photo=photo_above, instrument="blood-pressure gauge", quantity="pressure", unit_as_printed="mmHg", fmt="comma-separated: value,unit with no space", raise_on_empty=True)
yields 200,mmHg
